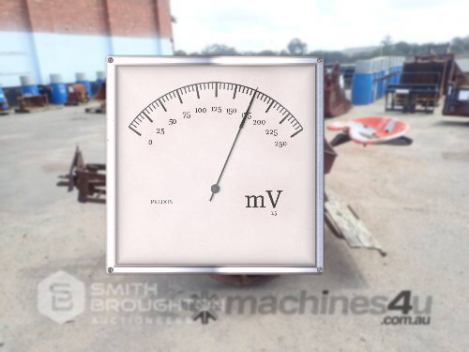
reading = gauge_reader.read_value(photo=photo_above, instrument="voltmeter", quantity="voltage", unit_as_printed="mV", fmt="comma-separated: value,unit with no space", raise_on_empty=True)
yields 175,mV
